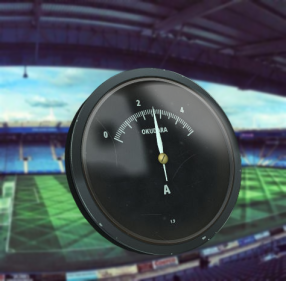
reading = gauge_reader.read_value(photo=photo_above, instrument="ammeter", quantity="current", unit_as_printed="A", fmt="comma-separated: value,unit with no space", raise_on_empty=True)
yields 2.5,A
